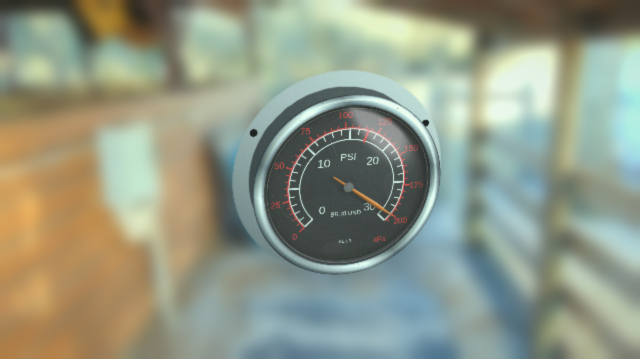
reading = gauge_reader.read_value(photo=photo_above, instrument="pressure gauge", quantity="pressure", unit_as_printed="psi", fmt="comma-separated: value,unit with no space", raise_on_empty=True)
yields 29,psi
